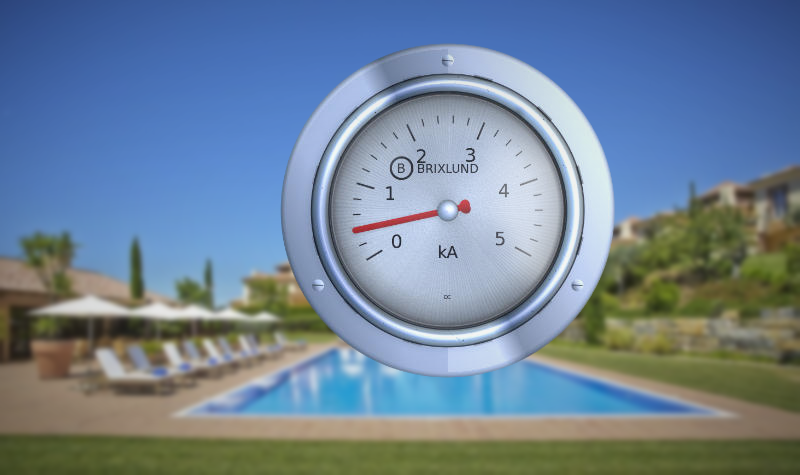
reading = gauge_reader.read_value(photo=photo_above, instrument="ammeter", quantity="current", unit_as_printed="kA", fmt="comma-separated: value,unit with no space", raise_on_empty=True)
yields 0.4,kA
